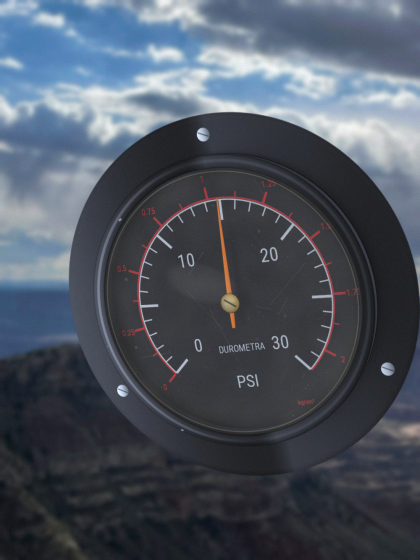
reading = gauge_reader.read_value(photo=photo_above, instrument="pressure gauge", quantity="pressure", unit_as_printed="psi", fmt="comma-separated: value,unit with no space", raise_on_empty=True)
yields 15,psi
